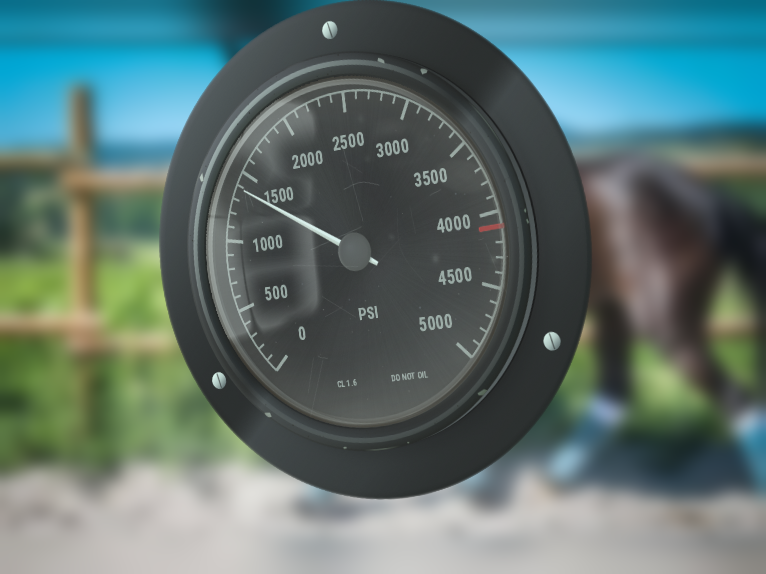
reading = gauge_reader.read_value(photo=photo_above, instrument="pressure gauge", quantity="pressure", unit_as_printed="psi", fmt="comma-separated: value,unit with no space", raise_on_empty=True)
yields 1400,psi
